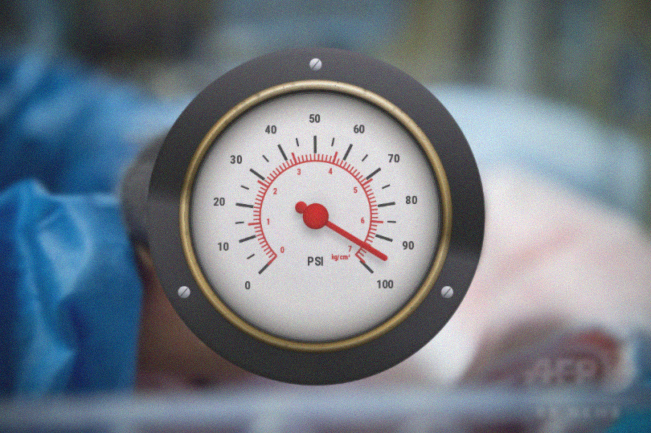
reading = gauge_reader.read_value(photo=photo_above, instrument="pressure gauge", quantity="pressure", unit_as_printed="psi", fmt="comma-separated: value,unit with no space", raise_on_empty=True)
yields 95,psi
